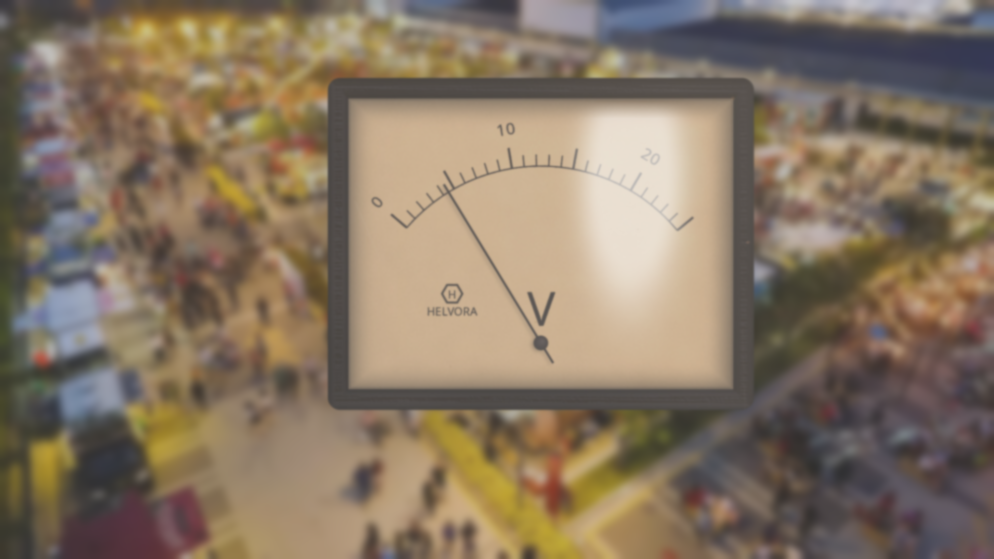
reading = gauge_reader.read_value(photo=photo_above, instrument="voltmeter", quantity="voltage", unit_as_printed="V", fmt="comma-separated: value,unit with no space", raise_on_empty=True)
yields 4.5,V
